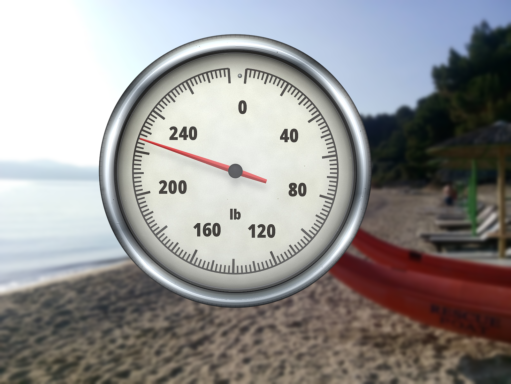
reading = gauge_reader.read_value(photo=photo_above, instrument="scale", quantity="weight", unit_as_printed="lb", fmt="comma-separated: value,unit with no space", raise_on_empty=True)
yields 226,lb
